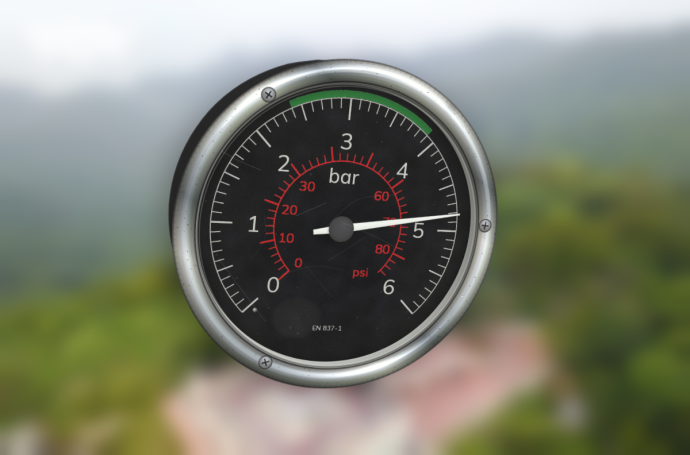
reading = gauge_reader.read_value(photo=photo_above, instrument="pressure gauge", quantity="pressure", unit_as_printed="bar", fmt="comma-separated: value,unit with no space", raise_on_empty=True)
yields 4.8,bar
